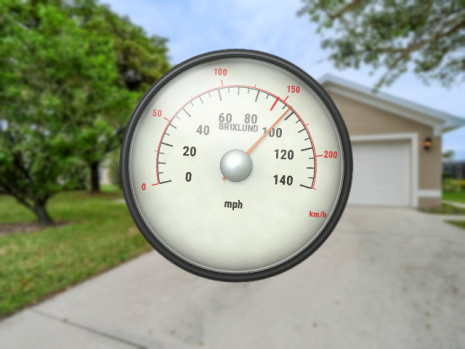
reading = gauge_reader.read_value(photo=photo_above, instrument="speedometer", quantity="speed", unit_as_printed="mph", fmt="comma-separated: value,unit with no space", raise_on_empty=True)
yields 97.5,mph
